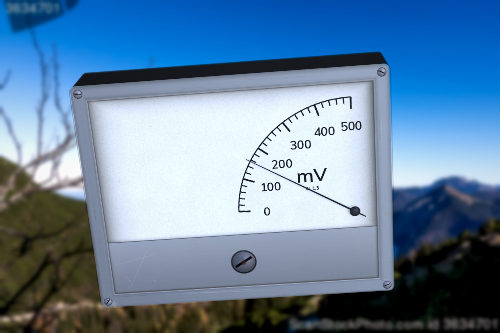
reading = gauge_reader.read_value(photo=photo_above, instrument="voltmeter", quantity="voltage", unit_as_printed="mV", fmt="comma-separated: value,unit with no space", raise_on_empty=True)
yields 160,mV
